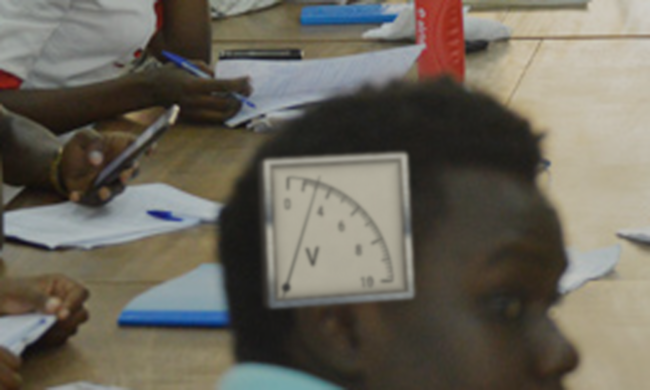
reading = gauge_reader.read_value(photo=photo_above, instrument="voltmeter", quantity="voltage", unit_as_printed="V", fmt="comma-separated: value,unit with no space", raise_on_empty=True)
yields 3,V
